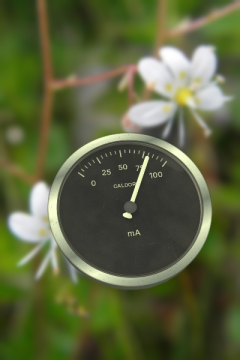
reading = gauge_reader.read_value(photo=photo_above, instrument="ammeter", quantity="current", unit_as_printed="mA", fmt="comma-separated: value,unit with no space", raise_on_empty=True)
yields 80,mA
